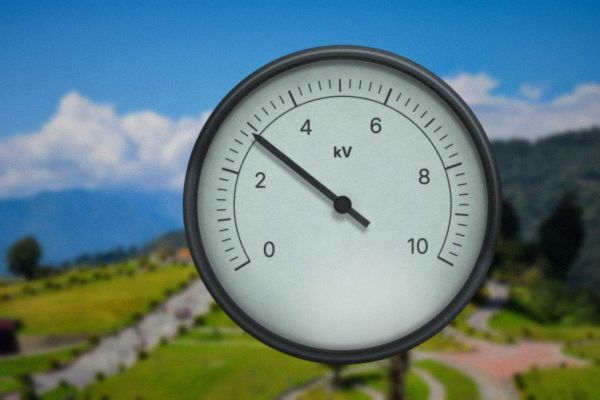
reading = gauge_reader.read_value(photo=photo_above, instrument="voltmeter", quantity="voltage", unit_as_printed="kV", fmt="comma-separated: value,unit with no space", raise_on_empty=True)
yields 2.9,kV
